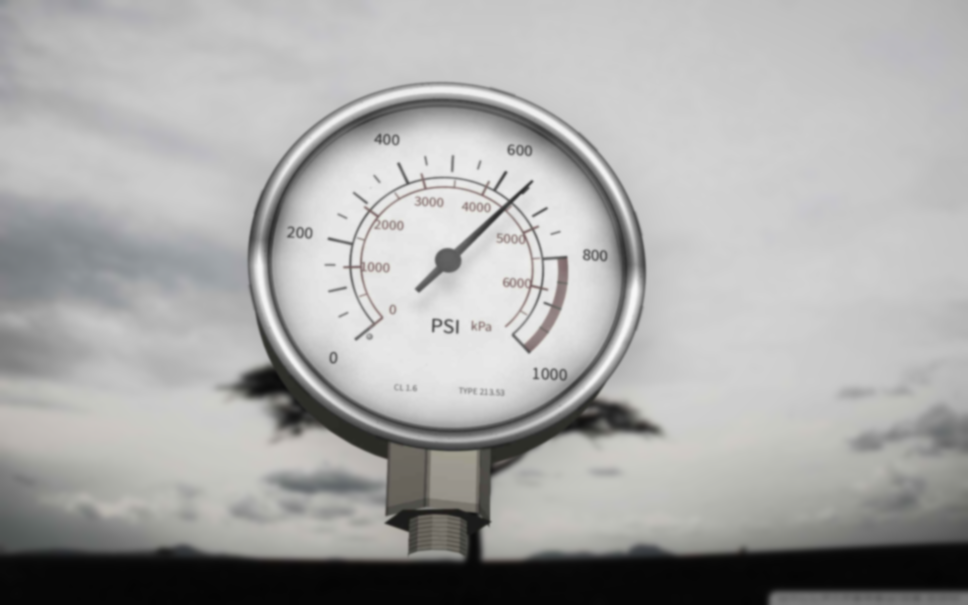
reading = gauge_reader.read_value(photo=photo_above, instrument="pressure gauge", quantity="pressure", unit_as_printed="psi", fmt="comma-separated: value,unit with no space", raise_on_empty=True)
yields 650,psi
